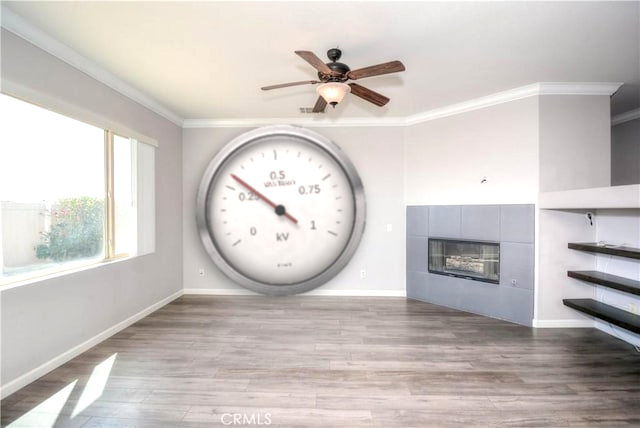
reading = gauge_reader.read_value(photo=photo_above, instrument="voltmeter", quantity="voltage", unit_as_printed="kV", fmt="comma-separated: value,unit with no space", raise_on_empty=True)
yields 0.3,kV
